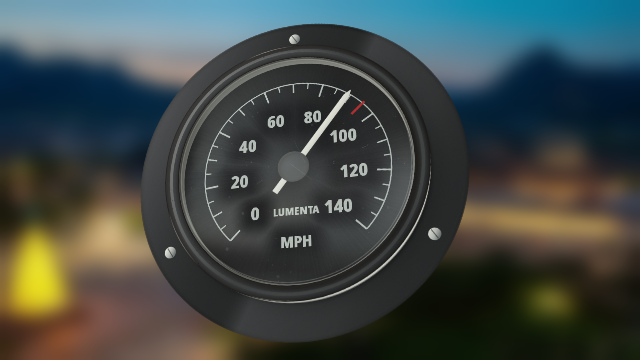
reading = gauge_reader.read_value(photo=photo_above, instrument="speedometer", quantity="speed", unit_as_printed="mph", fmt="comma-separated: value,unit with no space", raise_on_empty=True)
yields 90,mph
